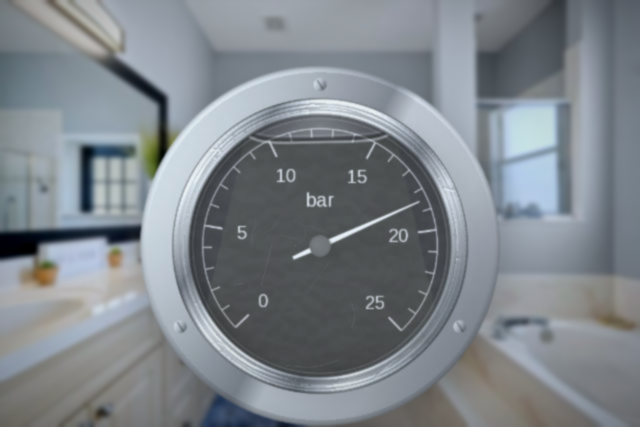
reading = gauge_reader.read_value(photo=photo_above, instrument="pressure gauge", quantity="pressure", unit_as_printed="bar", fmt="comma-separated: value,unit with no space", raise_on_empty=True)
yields 18.5,bar
